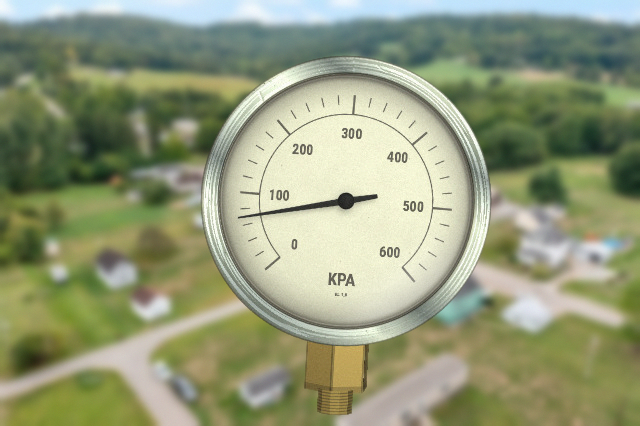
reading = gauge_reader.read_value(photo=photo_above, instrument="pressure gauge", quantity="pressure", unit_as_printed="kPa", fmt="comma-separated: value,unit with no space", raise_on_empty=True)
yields 70,kPa
